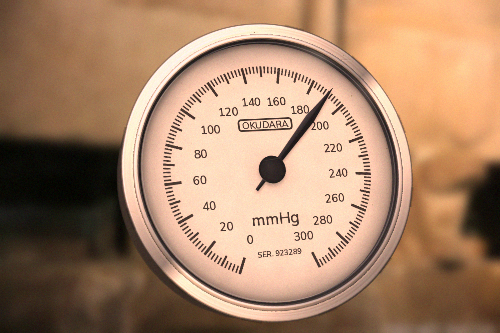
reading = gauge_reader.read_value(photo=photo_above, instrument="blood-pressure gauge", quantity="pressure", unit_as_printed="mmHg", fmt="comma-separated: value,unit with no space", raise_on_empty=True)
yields 190,mmHg
